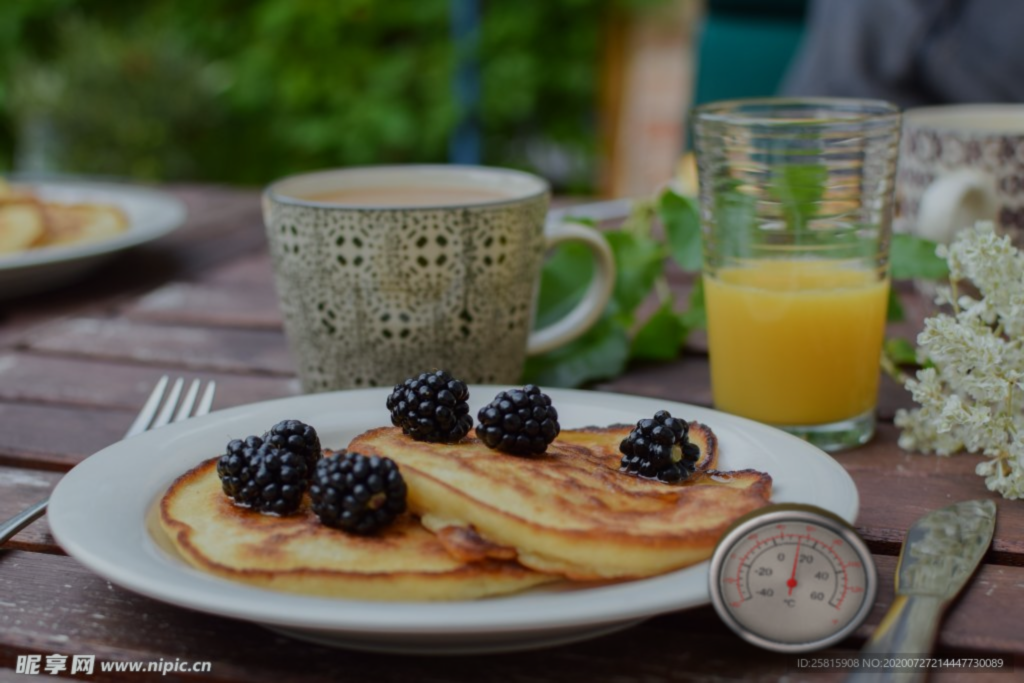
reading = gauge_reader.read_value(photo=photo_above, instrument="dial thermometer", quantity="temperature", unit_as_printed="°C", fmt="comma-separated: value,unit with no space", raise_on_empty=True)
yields 12,°C
